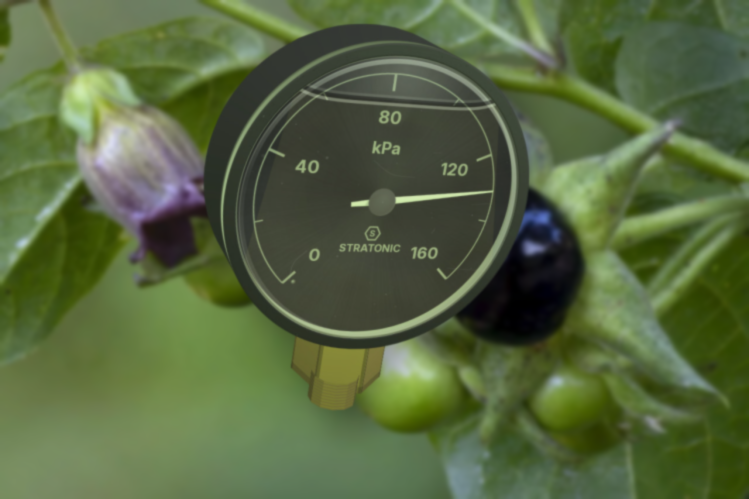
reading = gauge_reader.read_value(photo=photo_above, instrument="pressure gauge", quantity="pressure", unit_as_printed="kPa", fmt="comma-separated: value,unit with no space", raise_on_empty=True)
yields 130,kPa
